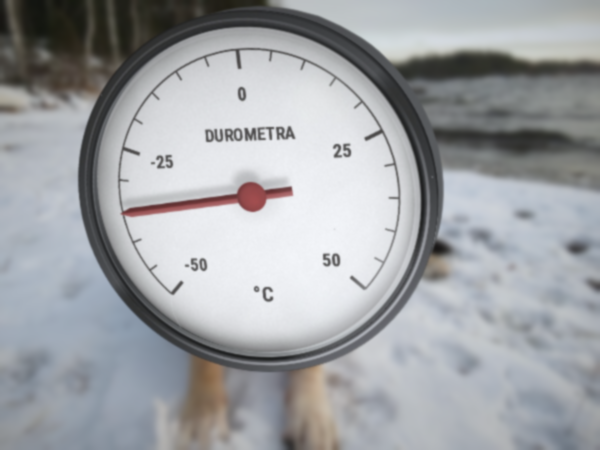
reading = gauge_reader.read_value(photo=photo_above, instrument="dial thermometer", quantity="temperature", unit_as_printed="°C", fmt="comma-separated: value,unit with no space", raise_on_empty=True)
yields -35,°C
